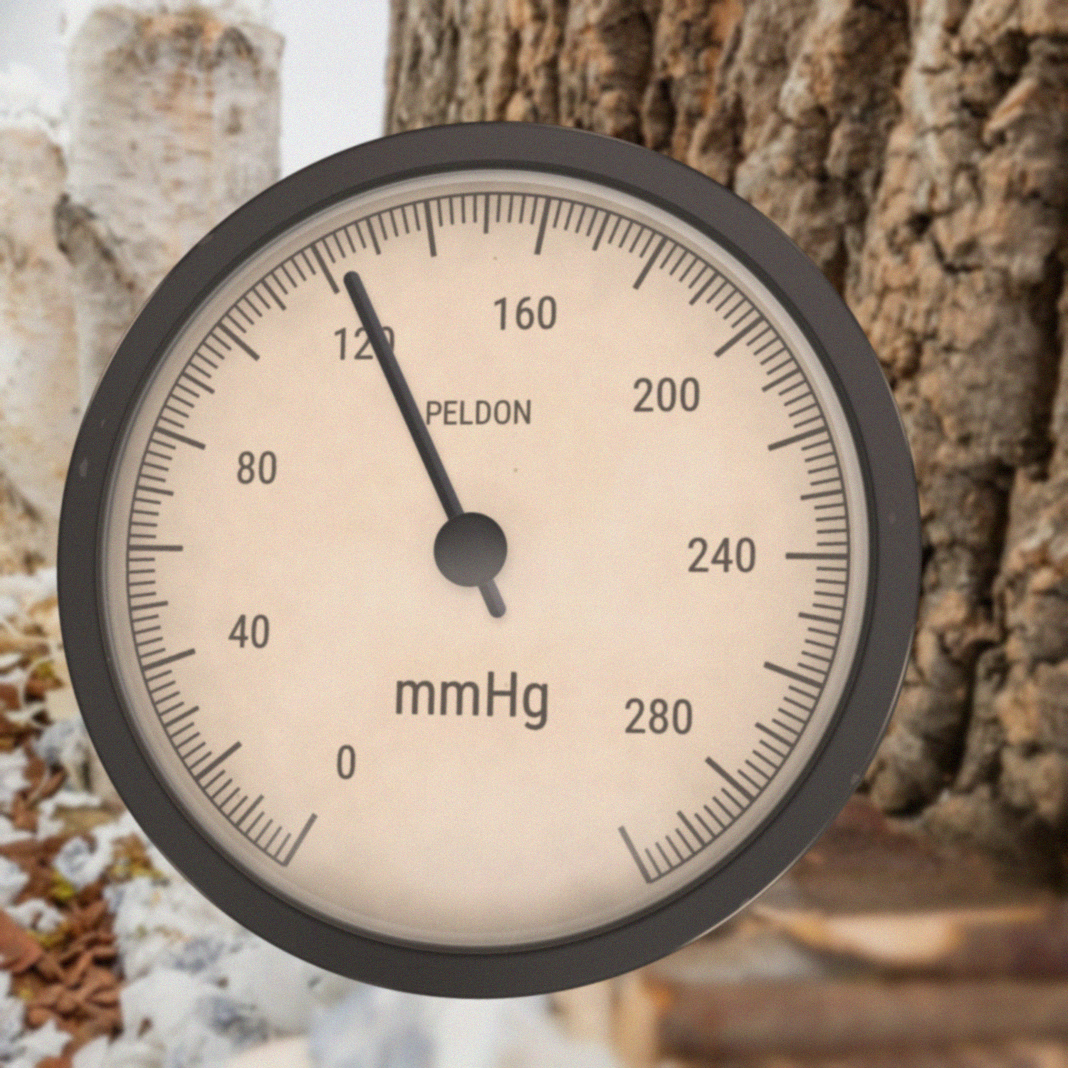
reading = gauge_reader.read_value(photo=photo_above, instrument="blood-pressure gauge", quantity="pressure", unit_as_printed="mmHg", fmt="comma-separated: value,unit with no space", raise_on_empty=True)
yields 124,mmHg
